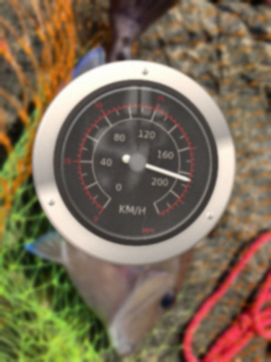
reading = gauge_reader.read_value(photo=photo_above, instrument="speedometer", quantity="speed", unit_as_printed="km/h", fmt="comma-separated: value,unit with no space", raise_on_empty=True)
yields 185,km/h
